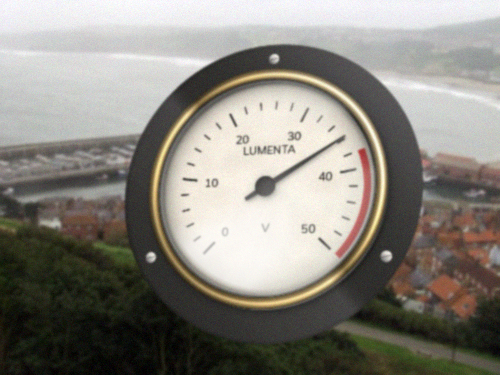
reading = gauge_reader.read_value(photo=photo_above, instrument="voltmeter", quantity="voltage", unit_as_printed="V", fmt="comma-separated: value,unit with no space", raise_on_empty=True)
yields 36,V
